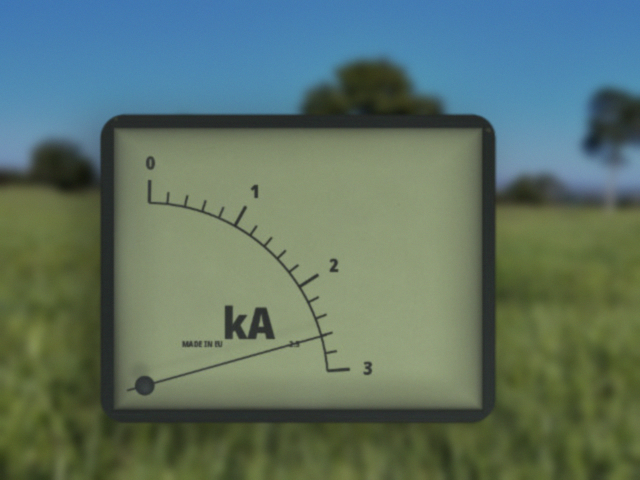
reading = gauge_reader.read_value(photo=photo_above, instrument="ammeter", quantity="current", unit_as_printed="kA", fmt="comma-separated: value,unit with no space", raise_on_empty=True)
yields 2.6,kA
